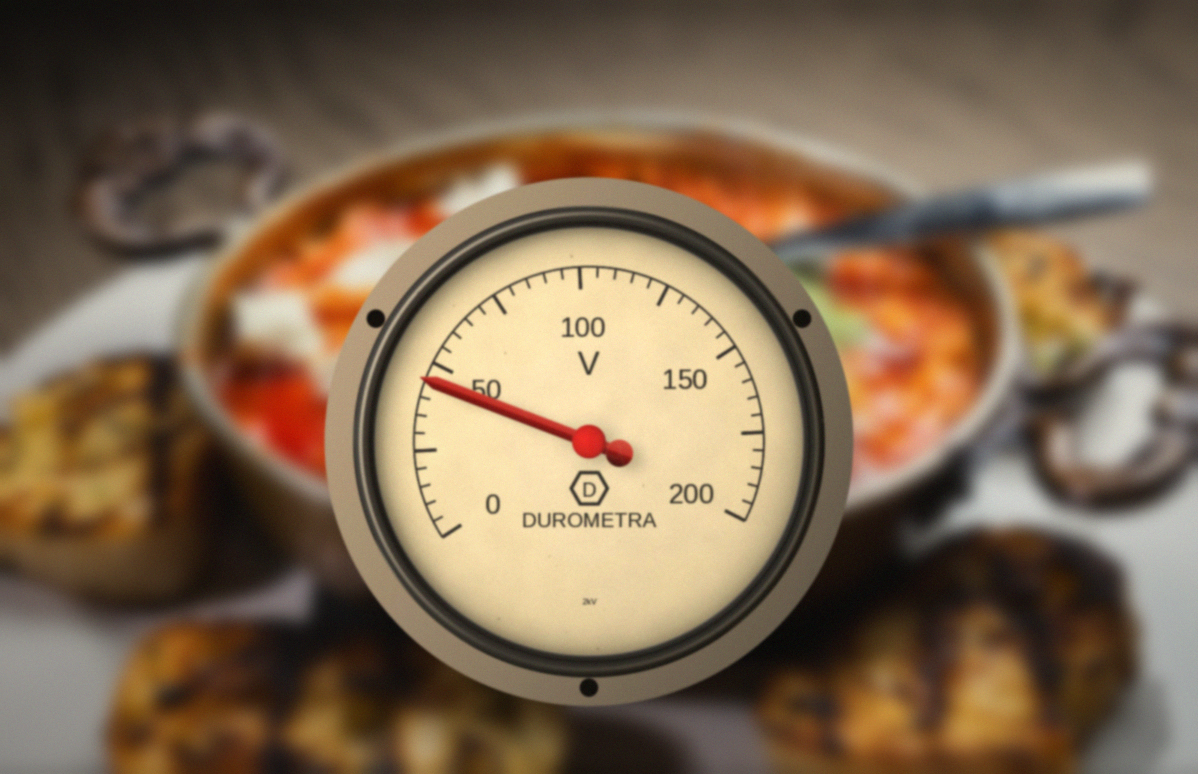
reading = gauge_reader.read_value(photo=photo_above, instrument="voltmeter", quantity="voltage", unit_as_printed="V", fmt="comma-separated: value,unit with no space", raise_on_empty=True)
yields 45,V
